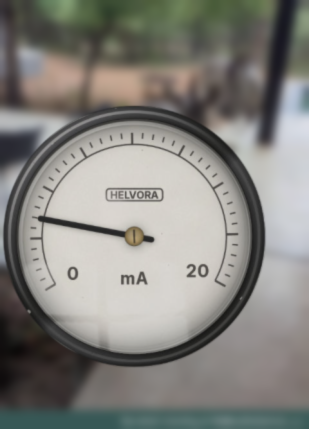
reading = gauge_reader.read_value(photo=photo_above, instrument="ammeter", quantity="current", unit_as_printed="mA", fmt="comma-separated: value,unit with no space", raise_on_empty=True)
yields 3.5,mA
